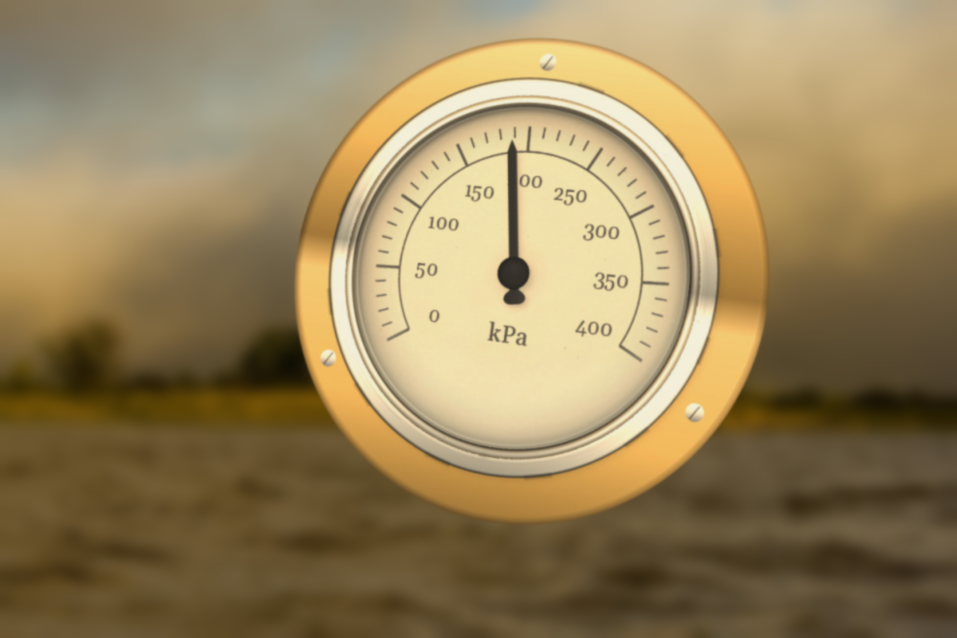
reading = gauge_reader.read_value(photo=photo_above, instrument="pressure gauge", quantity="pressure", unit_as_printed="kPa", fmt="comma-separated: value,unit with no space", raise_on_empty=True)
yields 190,kPa
